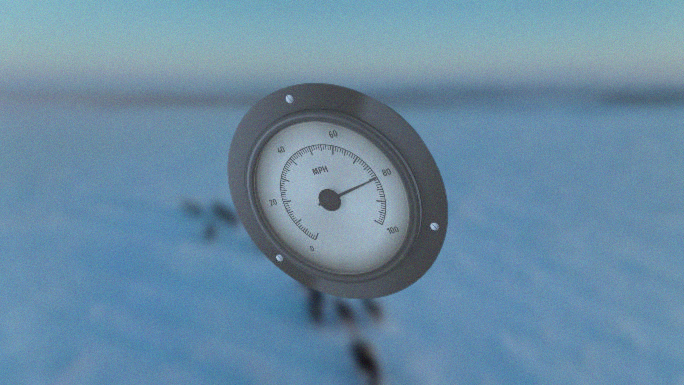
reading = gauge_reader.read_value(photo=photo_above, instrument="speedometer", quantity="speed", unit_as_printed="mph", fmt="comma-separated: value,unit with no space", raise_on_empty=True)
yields 80,mph
